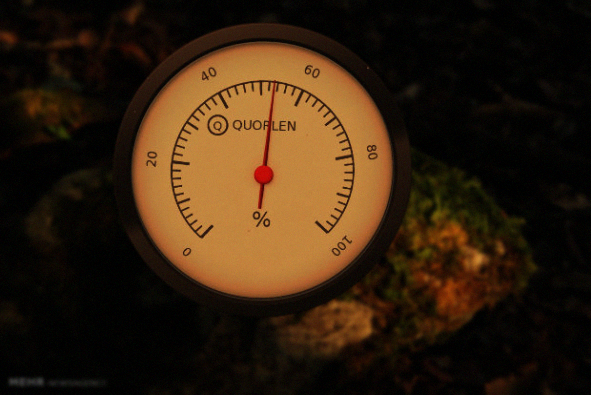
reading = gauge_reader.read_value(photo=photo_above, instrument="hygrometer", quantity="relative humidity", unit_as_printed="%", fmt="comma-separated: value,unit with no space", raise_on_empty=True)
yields 53,%
